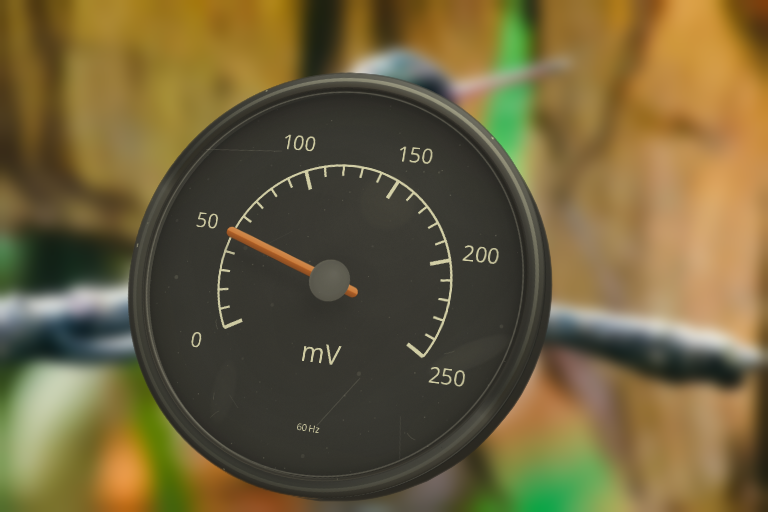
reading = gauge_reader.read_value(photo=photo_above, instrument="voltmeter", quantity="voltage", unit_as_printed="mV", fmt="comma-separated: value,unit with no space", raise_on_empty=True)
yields 50,mV
